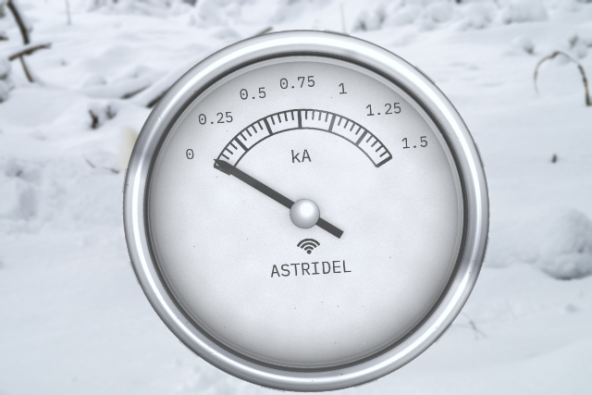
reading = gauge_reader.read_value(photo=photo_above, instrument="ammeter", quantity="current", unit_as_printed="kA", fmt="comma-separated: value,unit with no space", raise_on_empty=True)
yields 0.05,kA
